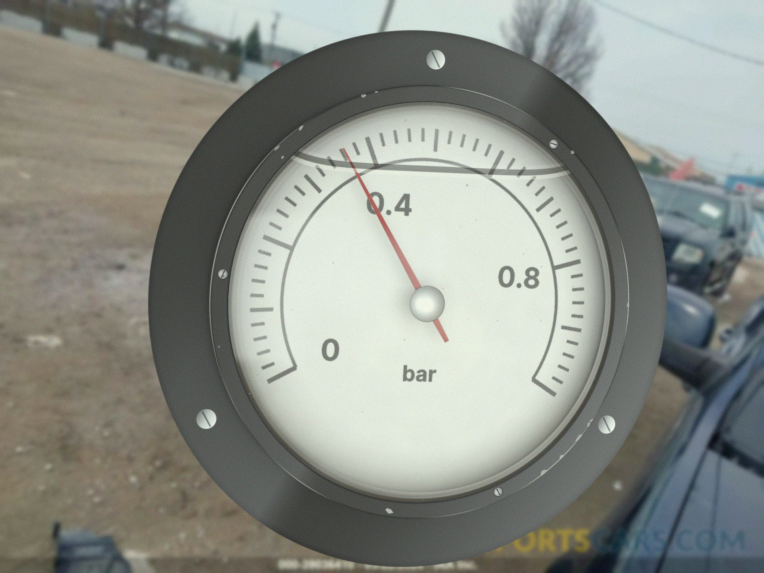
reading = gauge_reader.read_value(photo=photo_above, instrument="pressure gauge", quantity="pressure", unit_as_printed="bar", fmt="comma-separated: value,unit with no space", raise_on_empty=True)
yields 0.36,bar
